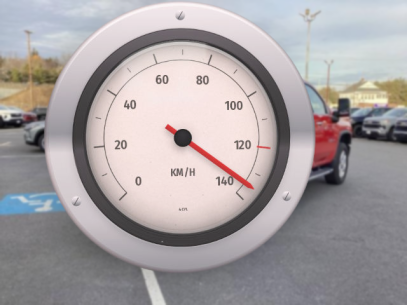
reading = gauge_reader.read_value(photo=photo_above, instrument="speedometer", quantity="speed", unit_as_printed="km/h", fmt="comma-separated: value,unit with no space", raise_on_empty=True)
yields 135,km/h
